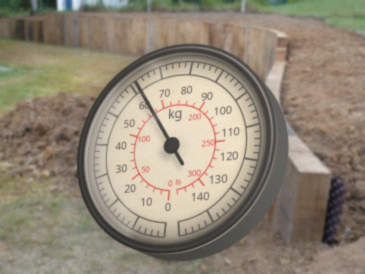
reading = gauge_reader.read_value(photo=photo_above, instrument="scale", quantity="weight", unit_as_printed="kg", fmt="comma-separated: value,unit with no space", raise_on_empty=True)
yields 62,kg
